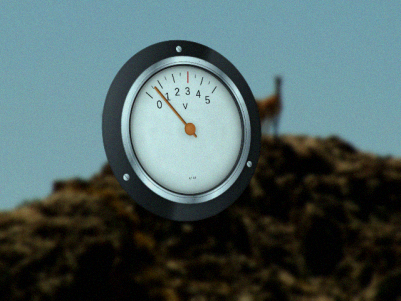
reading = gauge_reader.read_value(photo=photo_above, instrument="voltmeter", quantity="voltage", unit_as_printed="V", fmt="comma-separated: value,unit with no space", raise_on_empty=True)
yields 0.5,V
